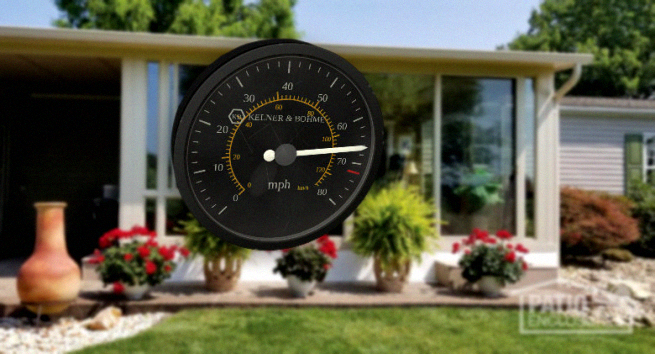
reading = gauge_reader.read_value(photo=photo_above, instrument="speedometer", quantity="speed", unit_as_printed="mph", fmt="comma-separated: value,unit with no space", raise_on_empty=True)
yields 66,mph
